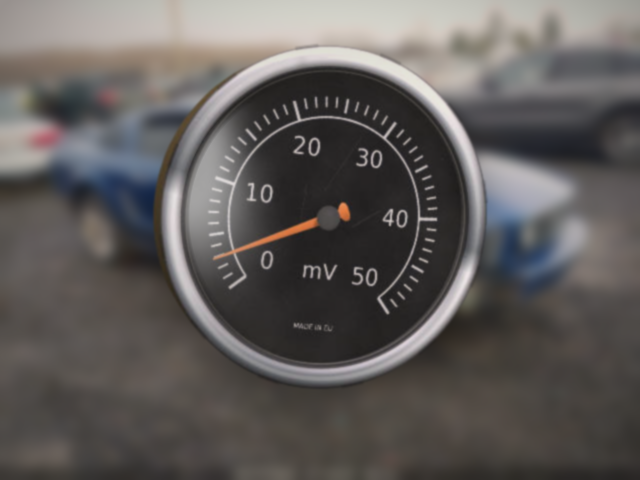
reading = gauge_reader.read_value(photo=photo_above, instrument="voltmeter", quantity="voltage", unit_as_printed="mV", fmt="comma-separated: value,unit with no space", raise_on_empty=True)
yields 3,mV
